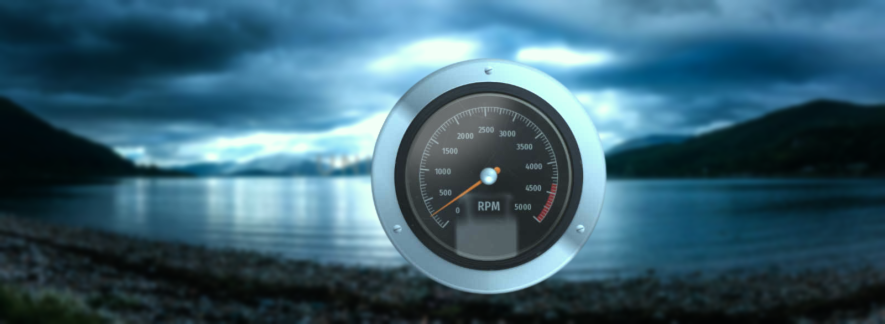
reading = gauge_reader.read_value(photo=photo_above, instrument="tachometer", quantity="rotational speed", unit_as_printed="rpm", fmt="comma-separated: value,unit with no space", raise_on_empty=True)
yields 250,rpm
